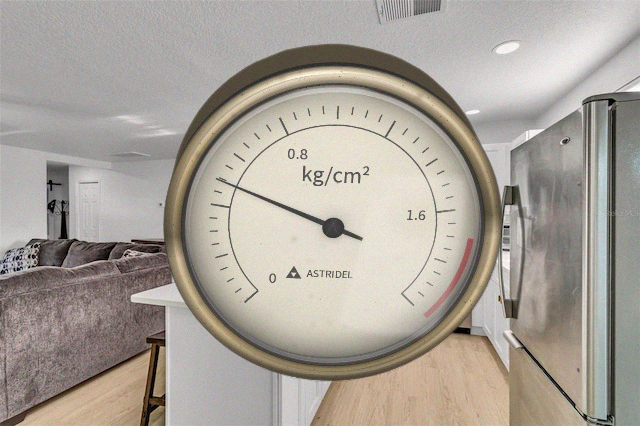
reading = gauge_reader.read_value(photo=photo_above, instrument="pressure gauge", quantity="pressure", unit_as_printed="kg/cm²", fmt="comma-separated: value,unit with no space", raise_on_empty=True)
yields 0.5,kg/cm²
